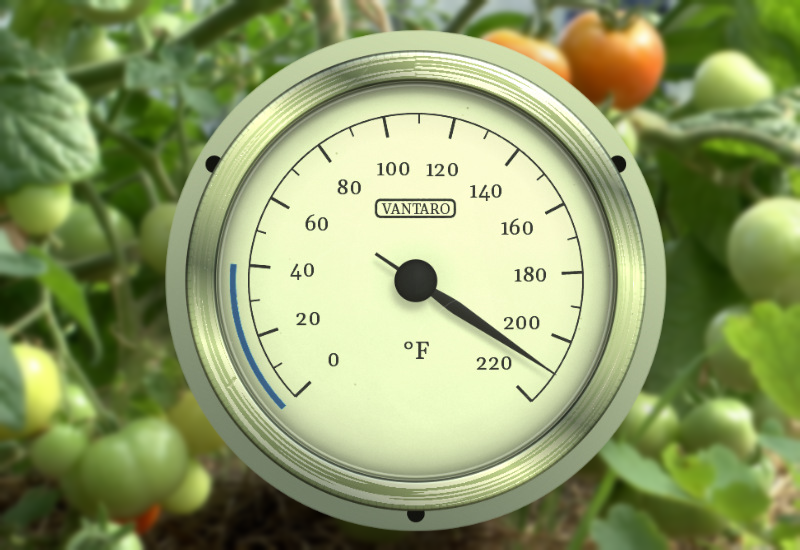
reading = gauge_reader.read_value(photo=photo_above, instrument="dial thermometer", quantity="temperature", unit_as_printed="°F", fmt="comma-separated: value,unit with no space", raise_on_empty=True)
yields 210,°F
